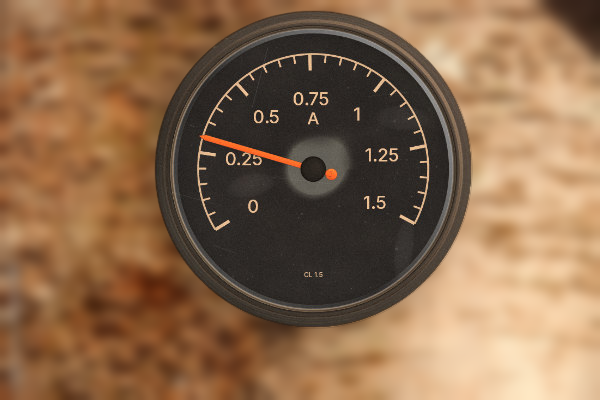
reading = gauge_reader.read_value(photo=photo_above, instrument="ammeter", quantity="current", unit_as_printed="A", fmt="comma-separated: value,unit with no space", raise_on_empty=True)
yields 0.3,A
